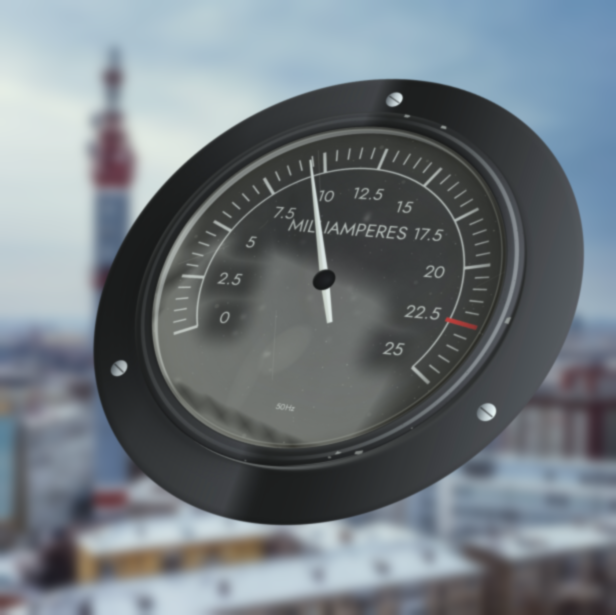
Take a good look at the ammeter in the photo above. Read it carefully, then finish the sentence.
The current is 9.5 mA
